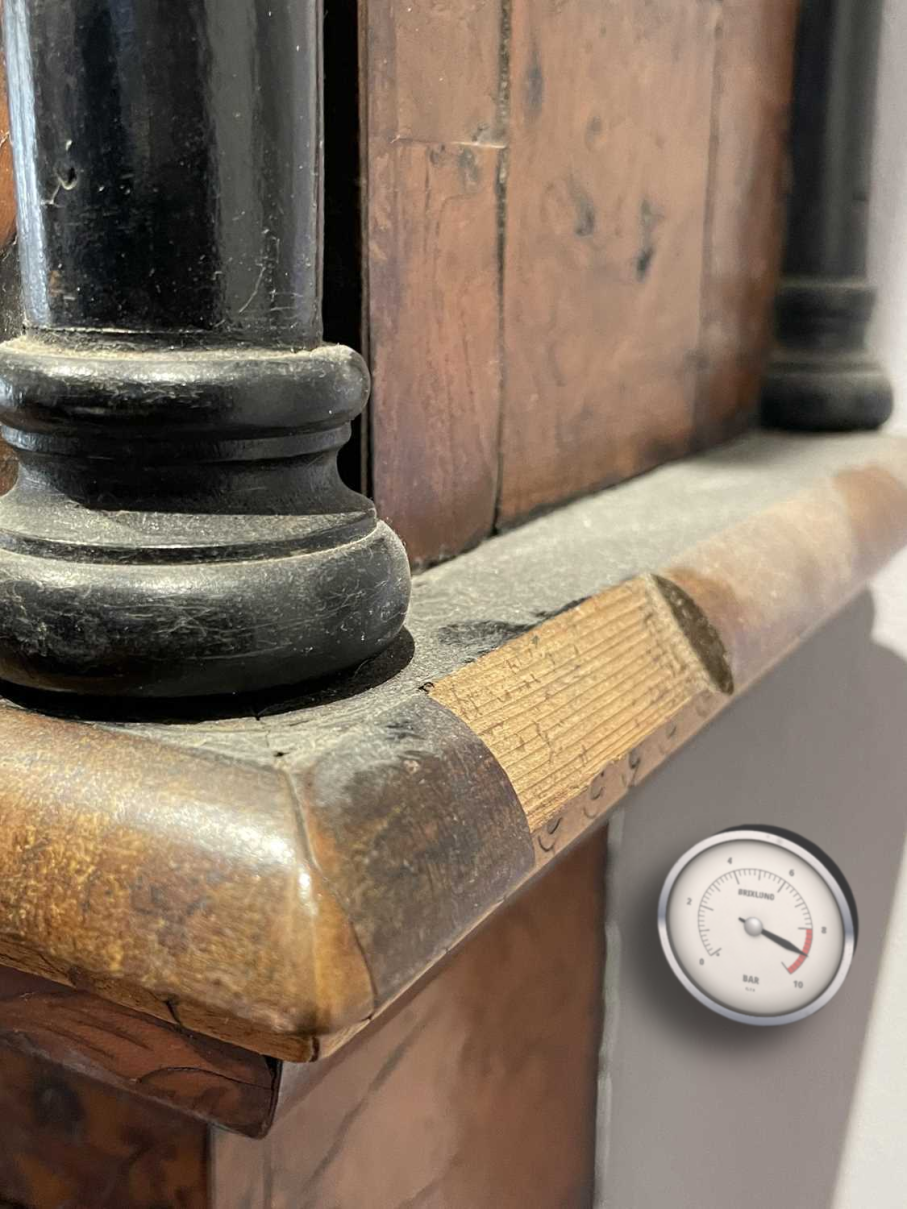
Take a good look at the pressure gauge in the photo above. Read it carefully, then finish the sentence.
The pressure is 9 bar
